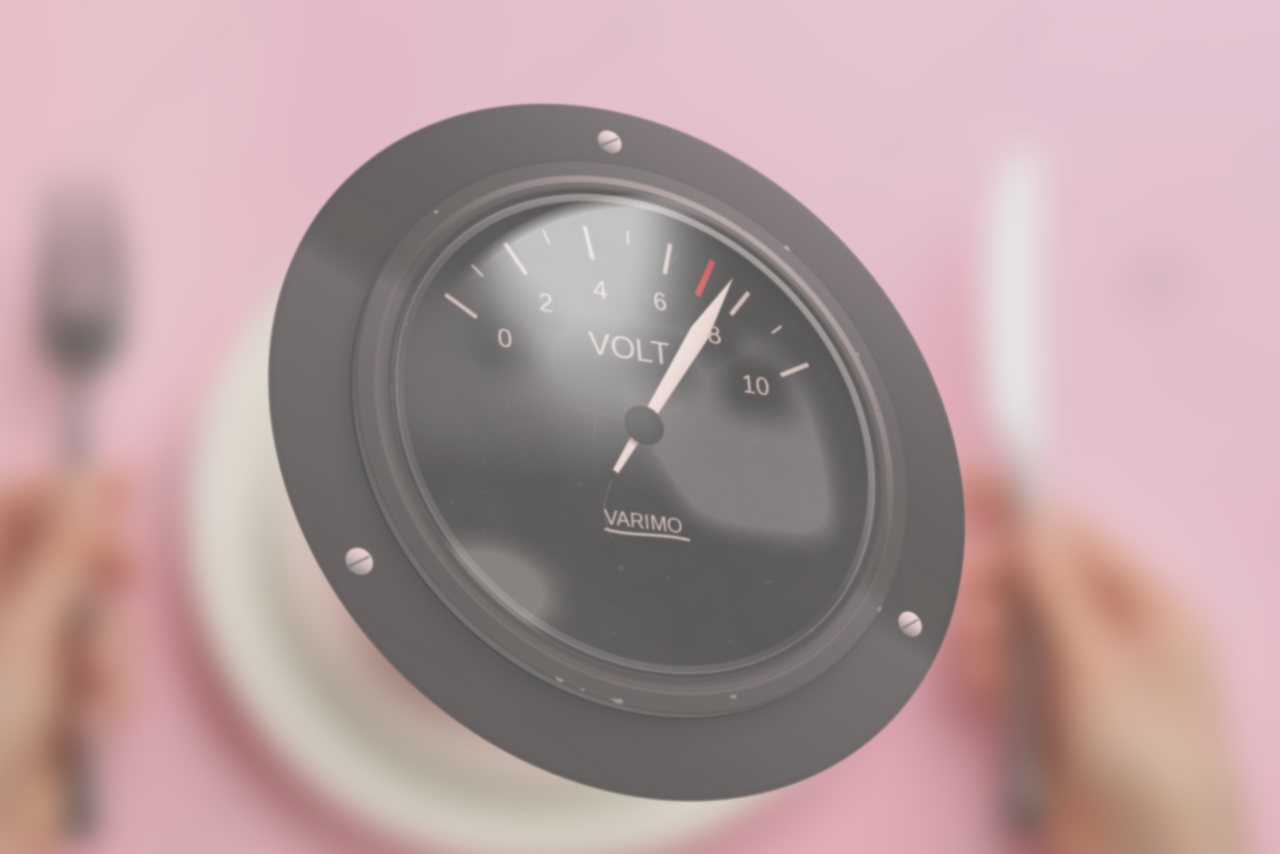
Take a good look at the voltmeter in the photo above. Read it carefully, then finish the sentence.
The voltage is 7.5 V
